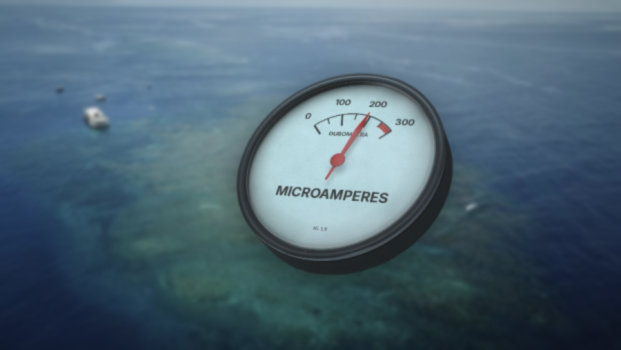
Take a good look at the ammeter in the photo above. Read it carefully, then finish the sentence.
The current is 200 µA
